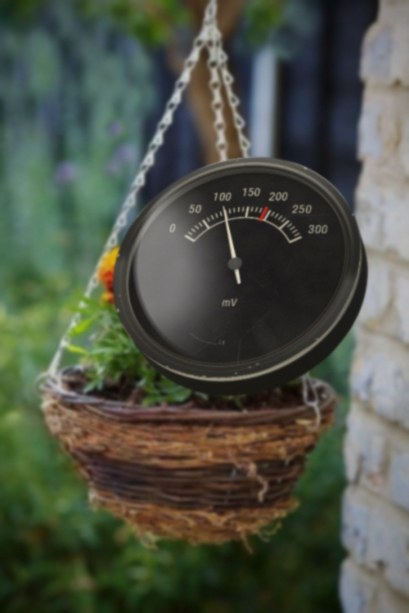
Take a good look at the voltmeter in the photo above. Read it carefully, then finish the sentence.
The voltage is 100 mV
